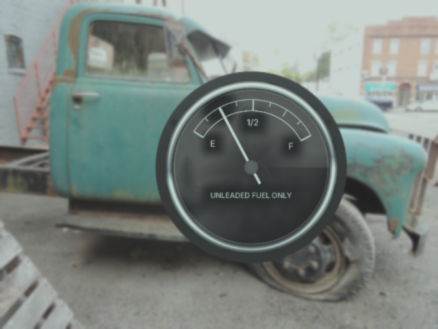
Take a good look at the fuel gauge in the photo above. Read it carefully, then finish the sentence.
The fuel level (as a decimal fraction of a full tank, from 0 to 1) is 0.25
